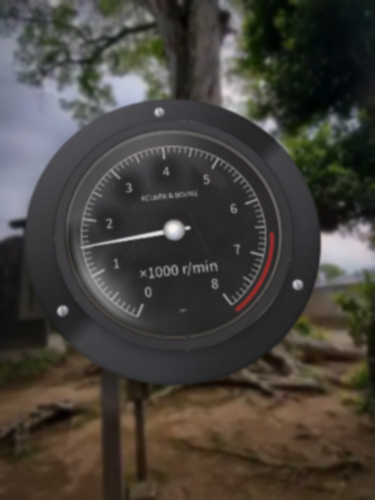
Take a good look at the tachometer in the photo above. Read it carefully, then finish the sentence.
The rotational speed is 1500 rpm
